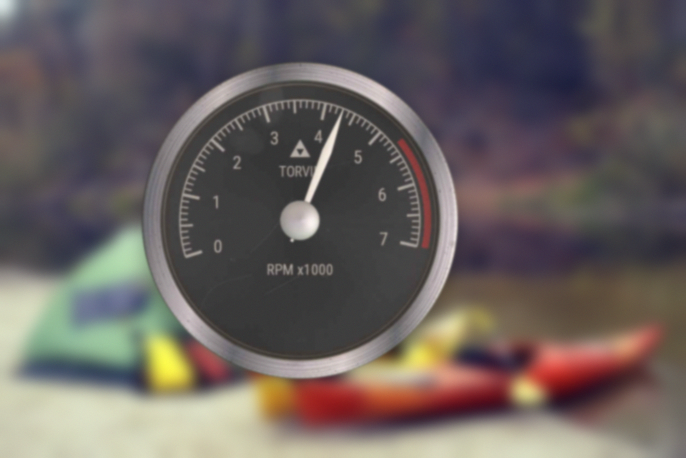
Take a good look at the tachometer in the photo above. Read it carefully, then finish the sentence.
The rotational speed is 4300 rpm
